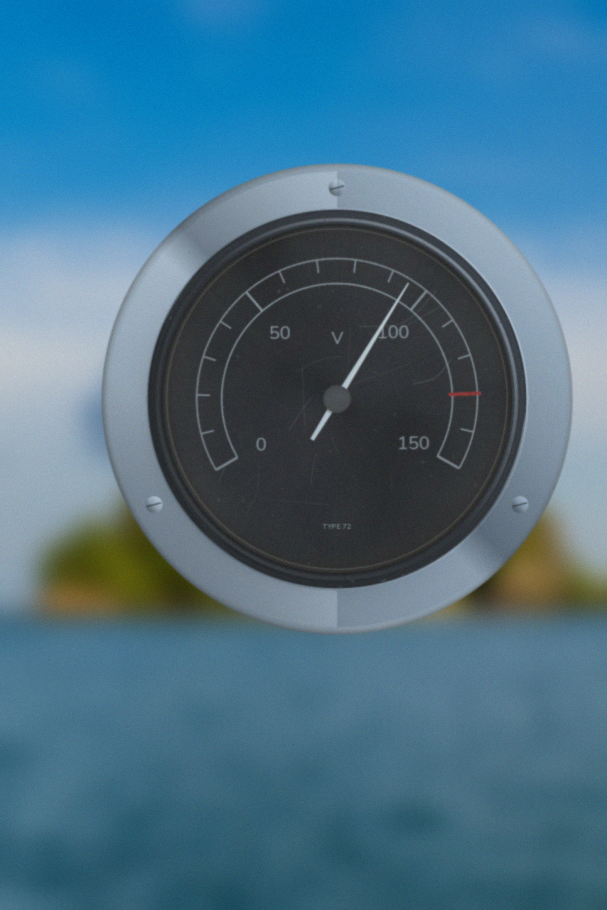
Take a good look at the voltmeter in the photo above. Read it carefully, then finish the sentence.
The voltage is 95 V
